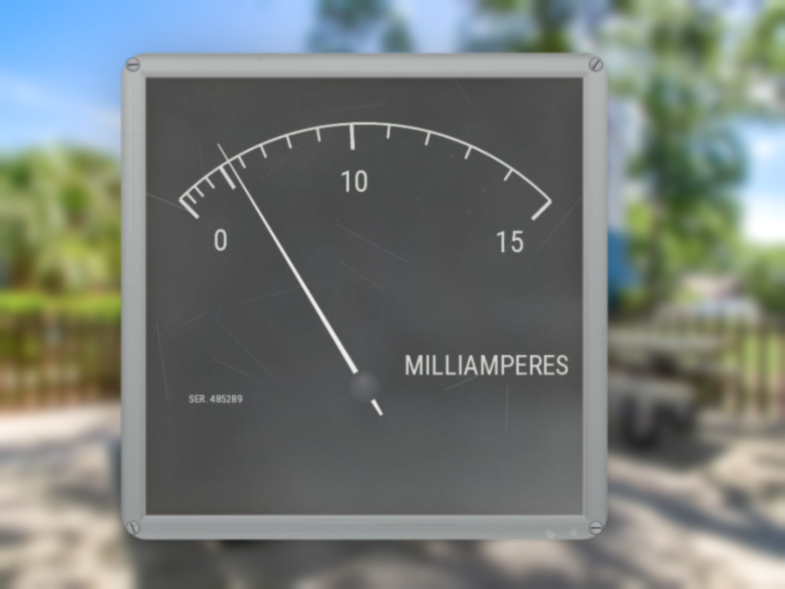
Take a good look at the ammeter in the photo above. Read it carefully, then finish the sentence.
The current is 5.5 mA
